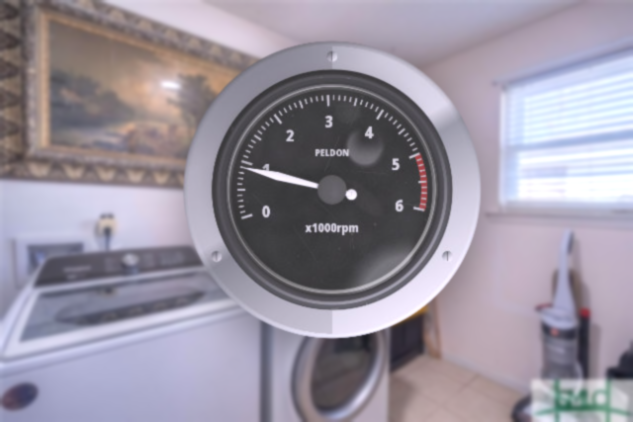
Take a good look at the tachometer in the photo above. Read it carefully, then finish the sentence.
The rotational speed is 900 rpm
